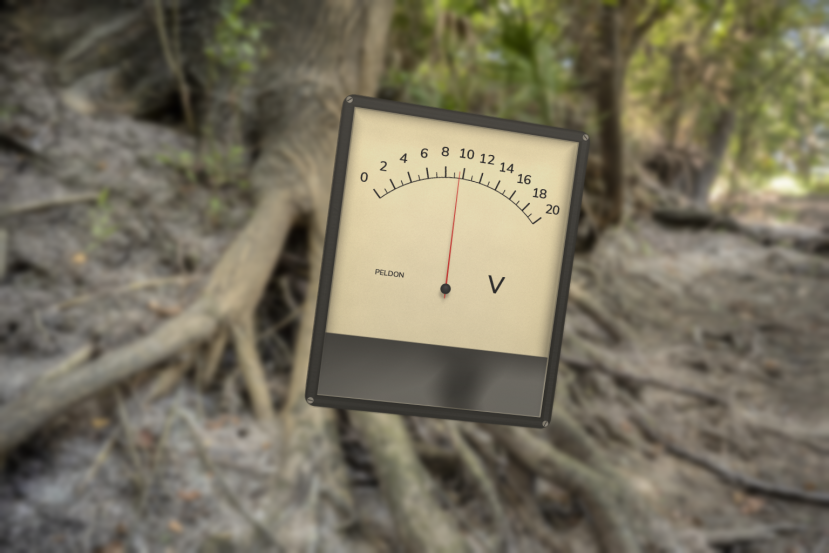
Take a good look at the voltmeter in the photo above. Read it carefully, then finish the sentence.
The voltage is 9.5 V
